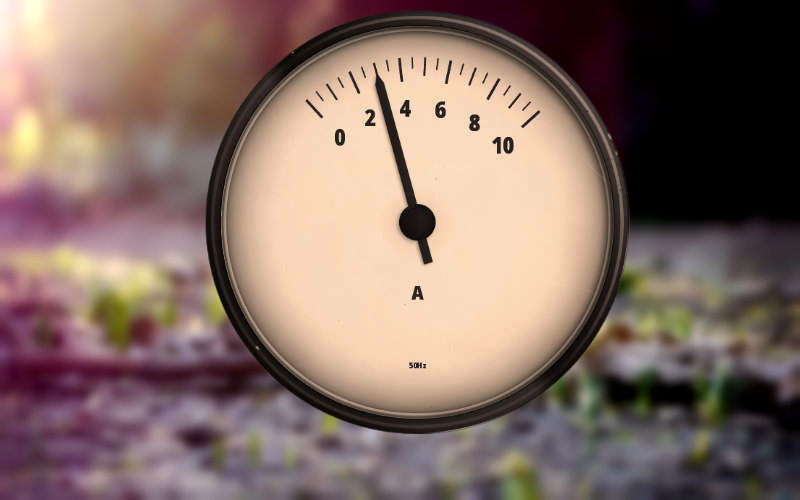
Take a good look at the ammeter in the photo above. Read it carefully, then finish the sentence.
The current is 3 A
